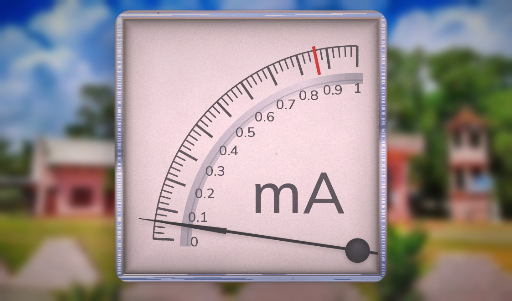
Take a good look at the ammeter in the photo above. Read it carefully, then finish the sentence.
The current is 0.06 mA
